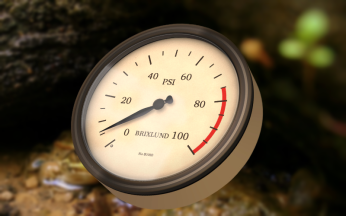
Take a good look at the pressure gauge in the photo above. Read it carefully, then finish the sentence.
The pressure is 5 psi
